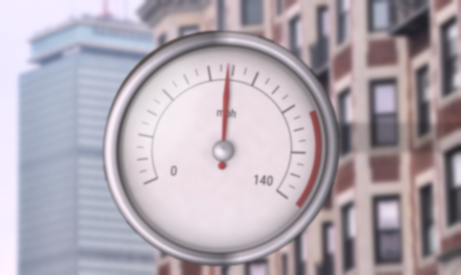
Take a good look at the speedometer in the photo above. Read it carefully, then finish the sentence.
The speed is 67.5 mph
